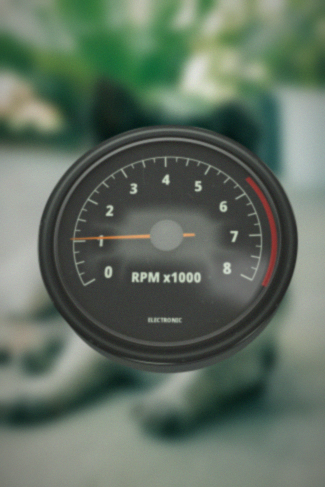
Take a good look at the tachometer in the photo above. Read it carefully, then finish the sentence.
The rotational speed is 1000 rpm
